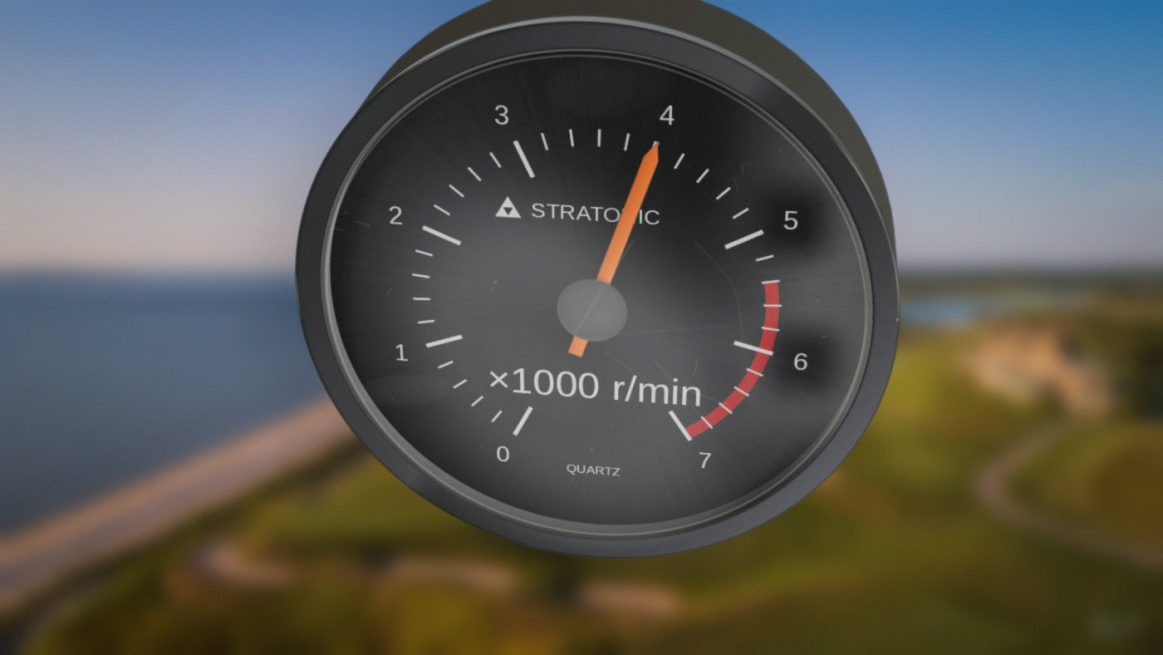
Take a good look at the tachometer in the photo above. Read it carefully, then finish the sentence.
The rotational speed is 4000 rpm
